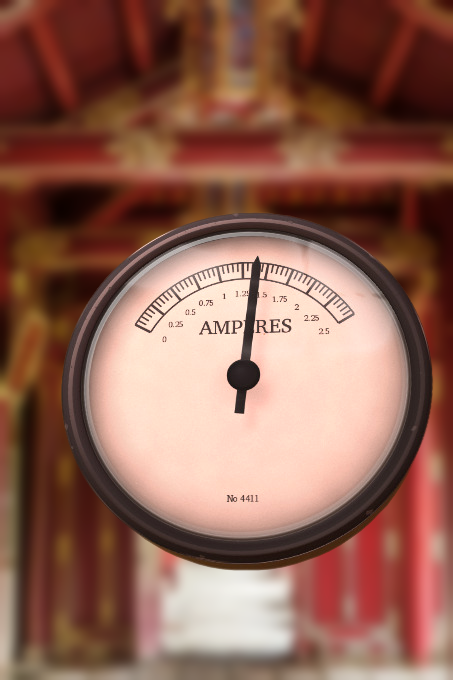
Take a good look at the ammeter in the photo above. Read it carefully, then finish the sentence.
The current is 1.4 A
